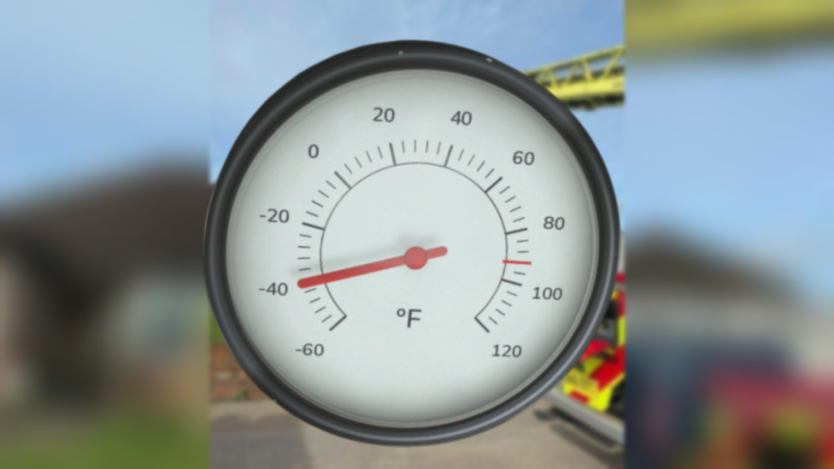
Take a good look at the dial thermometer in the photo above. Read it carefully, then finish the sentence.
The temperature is -40 °F
